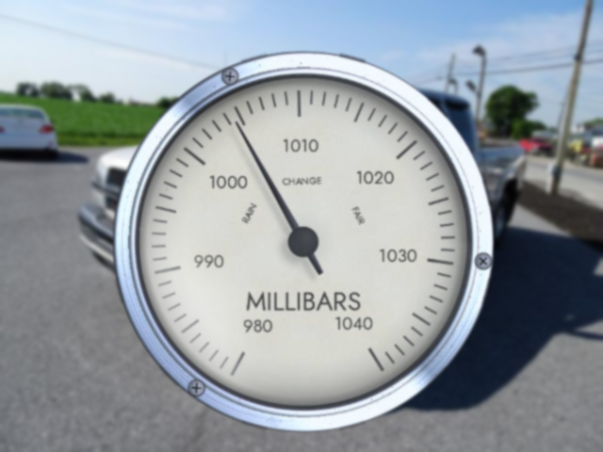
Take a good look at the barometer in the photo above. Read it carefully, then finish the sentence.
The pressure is 1004.5 mbar
